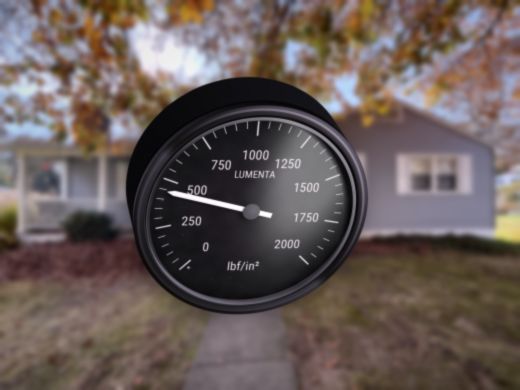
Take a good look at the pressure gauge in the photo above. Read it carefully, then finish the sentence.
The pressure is 450 psi
